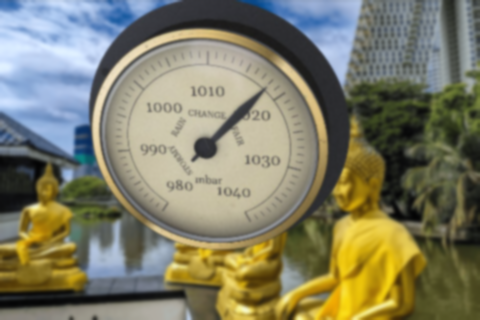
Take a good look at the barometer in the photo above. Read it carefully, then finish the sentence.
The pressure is 1018 mbar
